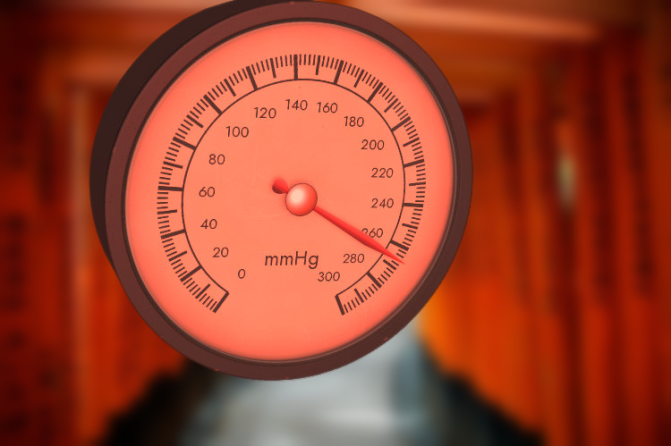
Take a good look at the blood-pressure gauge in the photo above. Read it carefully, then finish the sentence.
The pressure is 266 mmHg
